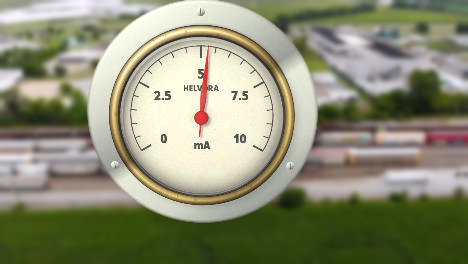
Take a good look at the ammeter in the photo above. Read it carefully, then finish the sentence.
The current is 5.25 mA
